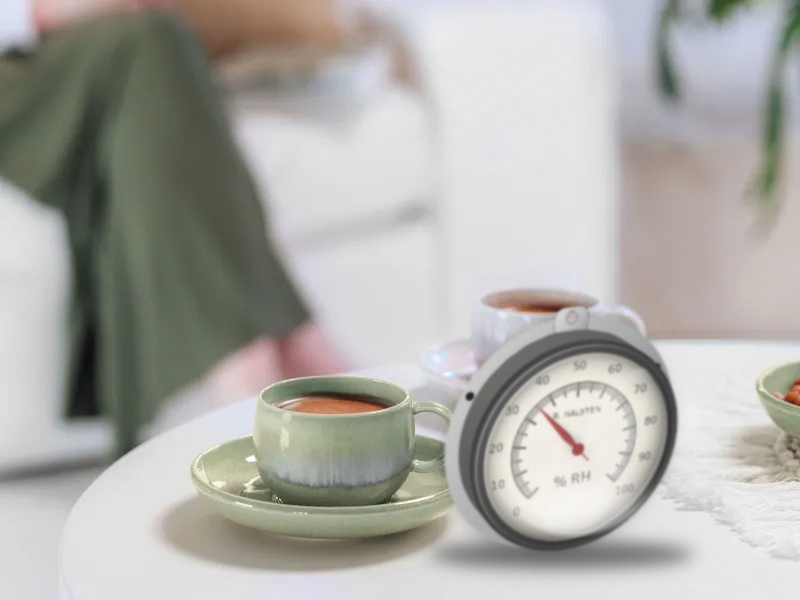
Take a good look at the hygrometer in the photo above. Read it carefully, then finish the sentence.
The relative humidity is 35 %
